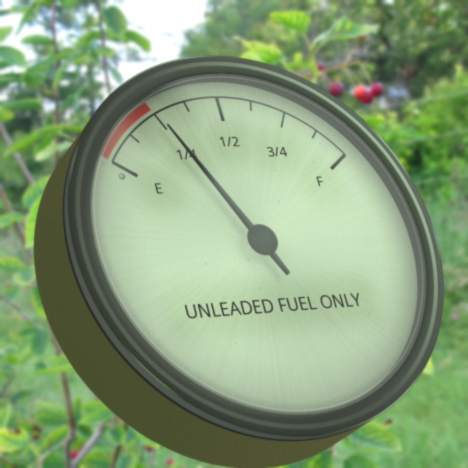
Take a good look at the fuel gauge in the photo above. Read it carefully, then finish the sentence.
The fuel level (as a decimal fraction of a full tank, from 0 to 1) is 0.25
